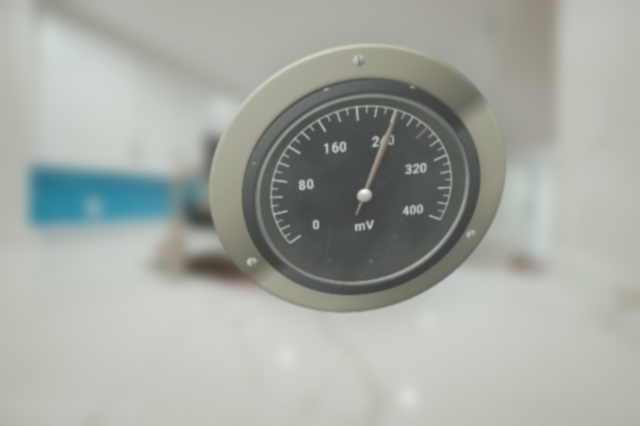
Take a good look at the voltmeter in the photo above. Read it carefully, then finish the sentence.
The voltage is 240 mV
